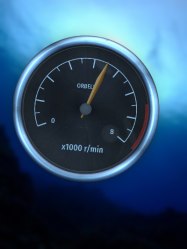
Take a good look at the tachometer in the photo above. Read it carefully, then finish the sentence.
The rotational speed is 4500 rpm
